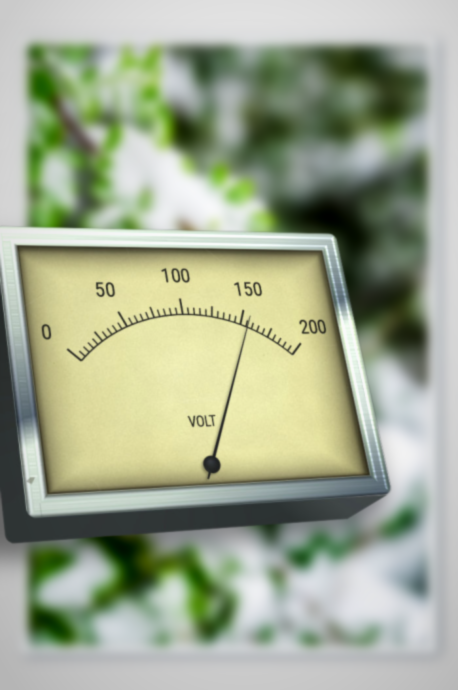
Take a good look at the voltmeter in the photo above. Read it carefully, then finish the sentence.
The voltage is 155 V
